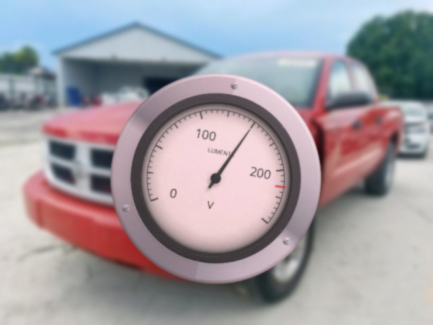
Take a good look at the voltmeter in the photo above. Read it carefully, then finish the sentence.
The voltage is 150 V
